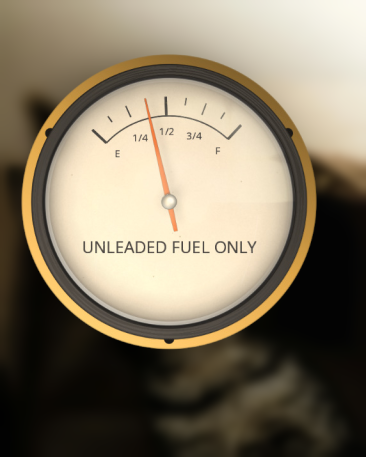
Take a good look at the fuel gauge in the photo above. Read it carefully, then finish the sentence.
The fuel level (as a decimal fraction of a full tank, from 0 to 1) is 0.375
